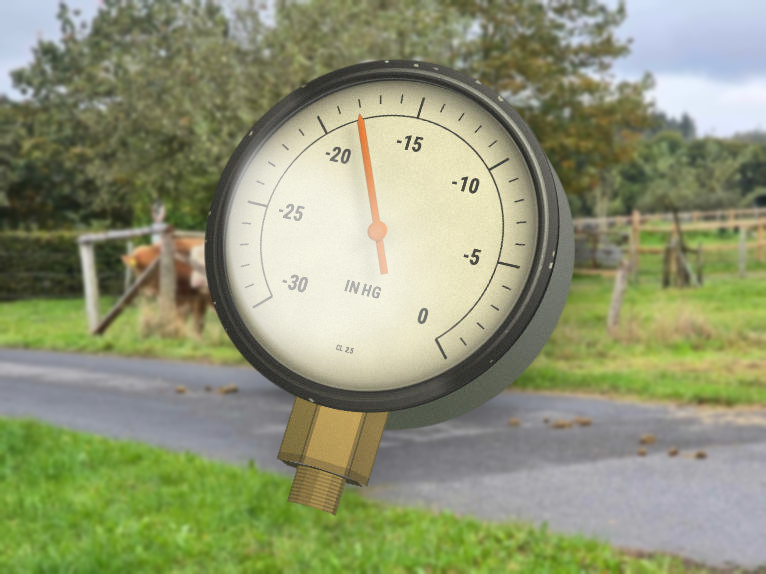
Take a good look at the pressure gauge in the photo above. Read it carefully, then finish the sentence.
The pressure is -18 inHg
